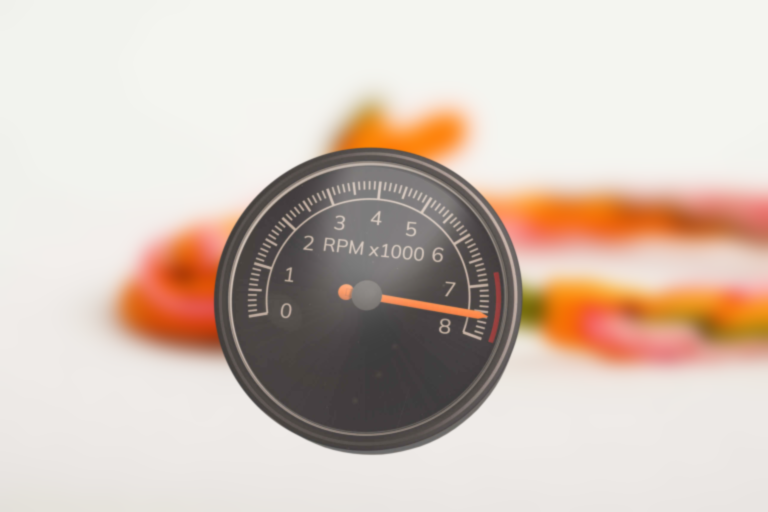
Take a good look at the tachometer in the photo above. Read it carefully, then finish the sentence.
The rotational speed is 7600 rpm
